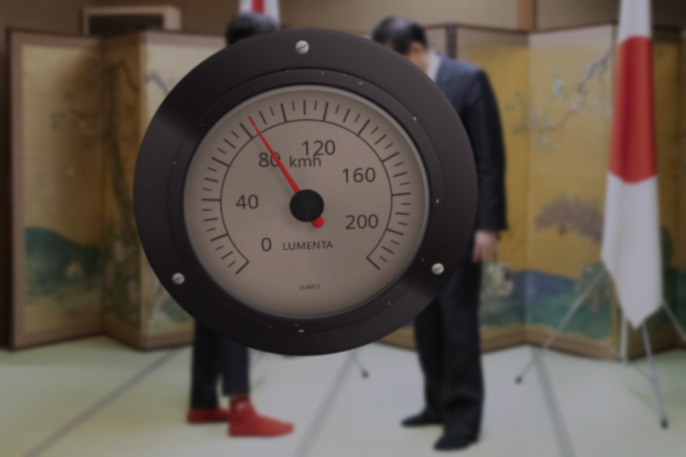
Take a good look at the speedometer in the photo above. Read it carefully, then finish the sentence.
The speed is 85 km/h
